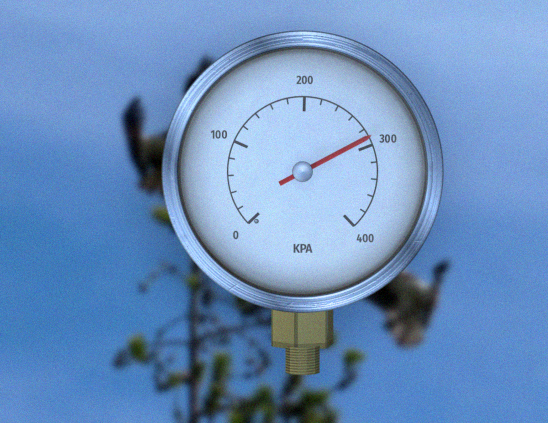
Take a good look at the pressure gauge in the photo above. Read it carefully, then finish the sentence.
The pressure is 290 kPa
